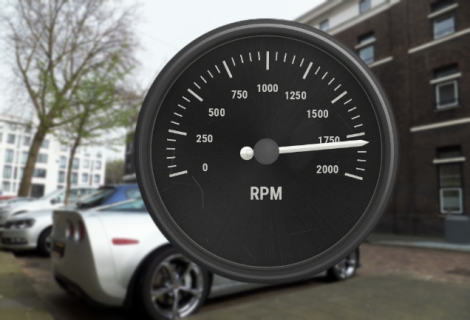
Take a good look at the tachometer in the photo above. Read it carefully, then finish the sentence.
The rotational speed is 1800 rpm
